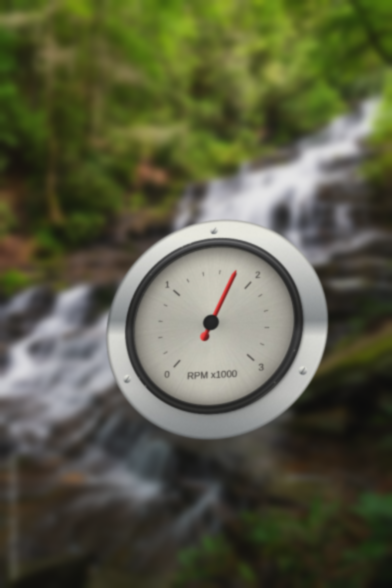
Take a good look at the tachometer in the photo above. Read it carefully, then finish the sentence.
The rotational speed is 1800 rpm
